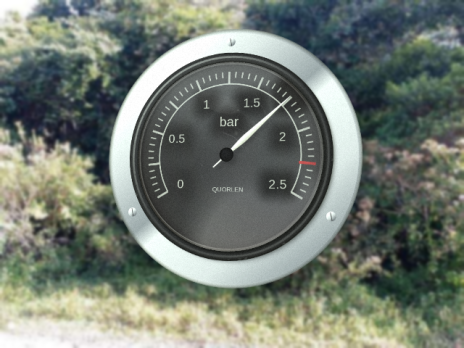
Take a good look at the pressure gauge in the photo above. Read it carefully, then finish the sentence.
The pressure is 1.75 bar
